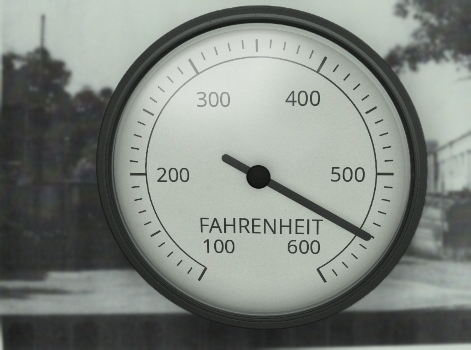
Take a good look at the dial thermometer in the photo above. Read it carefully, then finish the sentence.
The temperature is 550 °F
